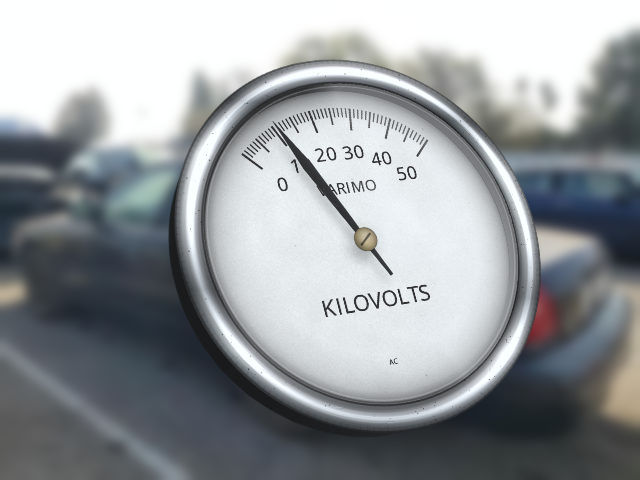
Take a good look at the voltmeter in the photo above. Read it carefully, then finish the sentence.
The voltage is 10 kV
